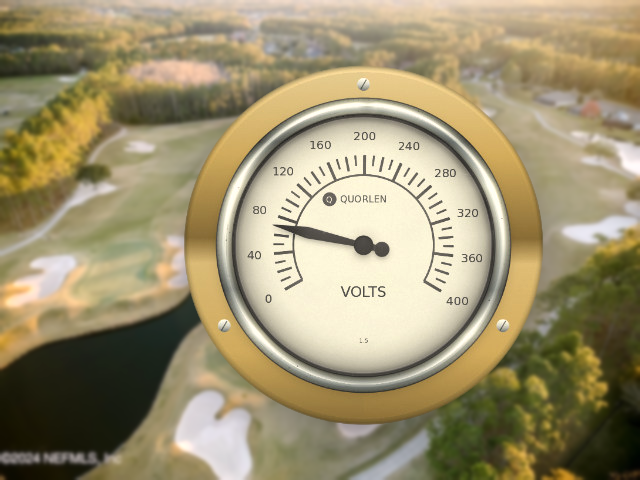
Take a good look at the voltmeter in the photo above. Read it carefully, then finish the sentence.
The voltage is 70 V
